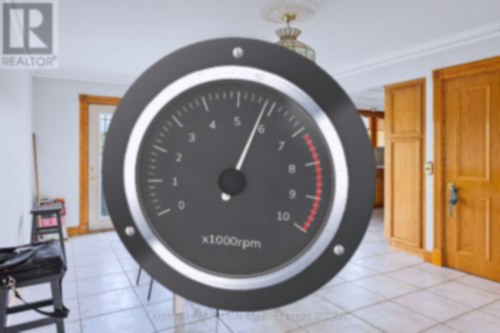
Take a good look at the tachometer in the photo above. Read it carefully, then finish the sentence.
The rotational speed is 5800 rpm
